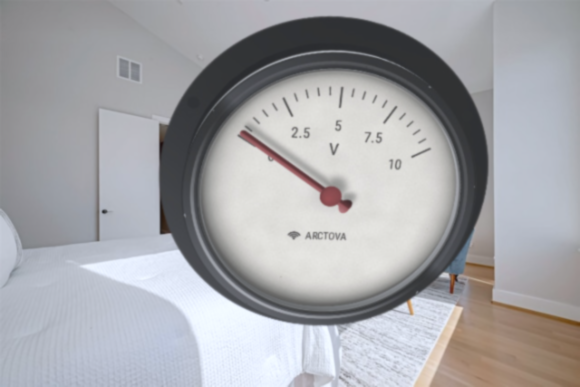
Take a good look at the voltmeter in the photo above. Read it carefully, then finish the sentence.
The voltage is 0.25 V
